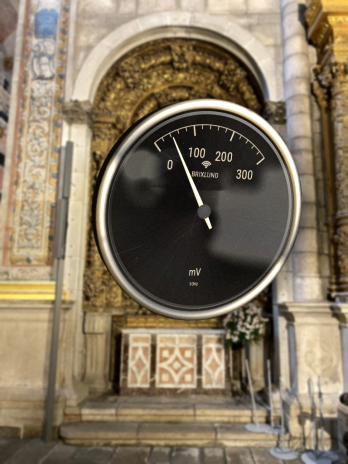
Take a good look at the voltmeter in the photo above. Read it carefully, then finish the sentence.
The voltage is 40 mV
